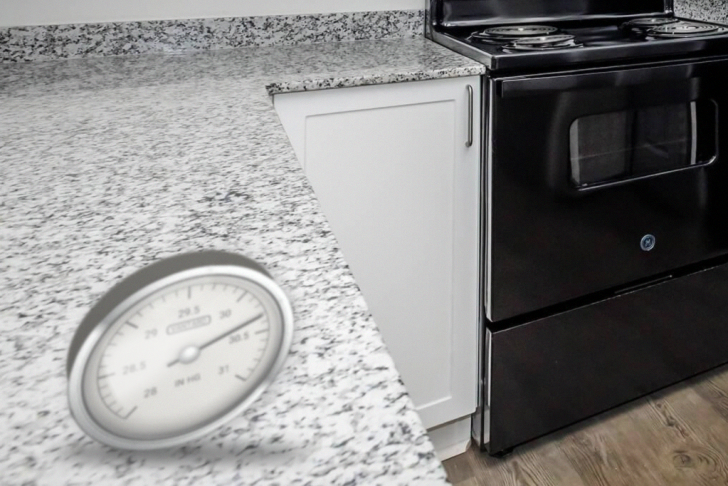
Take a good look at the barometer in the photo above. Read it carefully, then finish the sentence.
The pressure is 30.3 inHg
